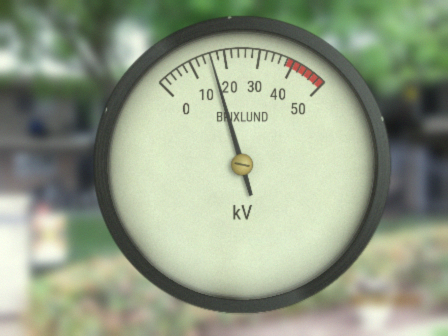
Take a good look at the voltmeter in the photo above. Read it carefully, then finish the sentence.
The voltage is 16 kV
